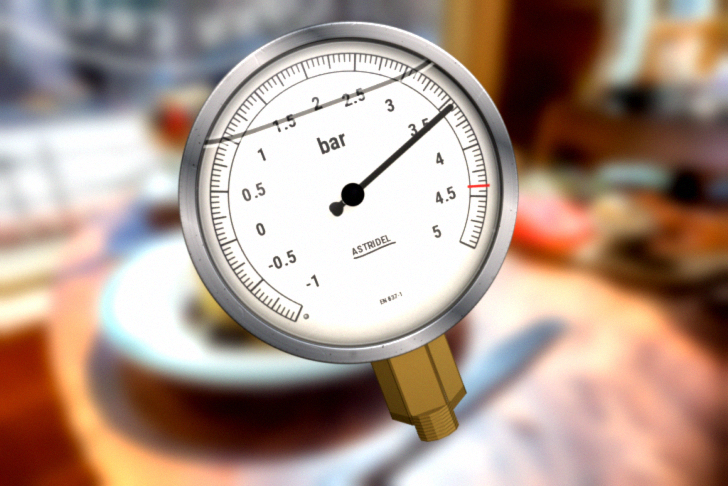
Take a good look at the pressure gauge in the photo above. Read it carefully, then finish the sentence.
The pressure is 3.55 bar
